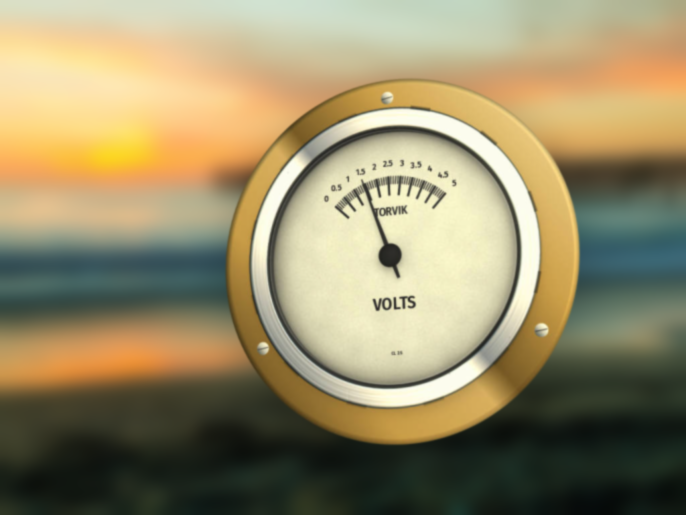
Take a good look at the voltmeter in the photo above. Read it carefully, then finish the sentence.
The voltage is 1.5 V
